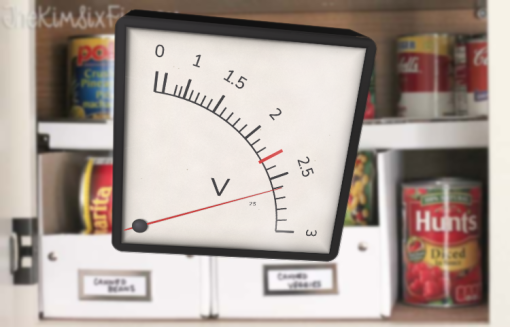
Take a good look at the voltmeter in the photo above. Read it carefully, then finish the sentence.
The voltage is 2.6 V
